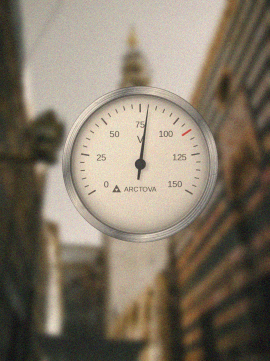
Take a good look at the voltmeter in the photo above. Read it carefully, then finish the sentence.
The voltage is 80 V
